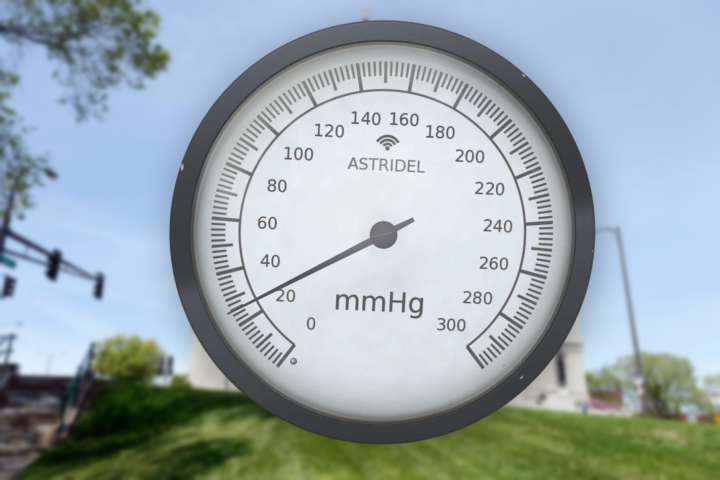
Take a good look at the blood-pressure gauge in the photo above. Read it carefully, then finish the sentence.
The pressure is 26 mmHg
